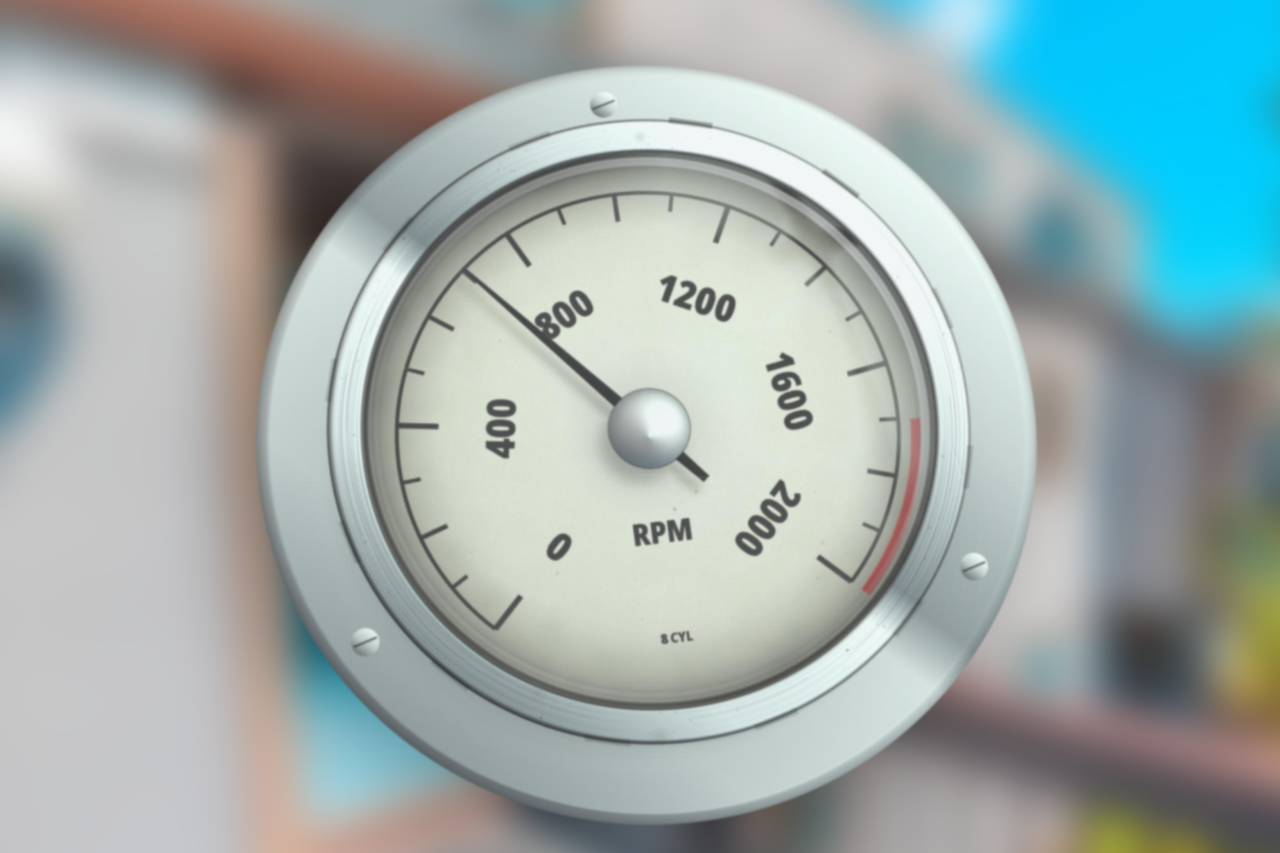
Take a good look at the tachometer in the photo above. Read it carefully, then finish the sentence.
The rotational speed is 700 rpm
